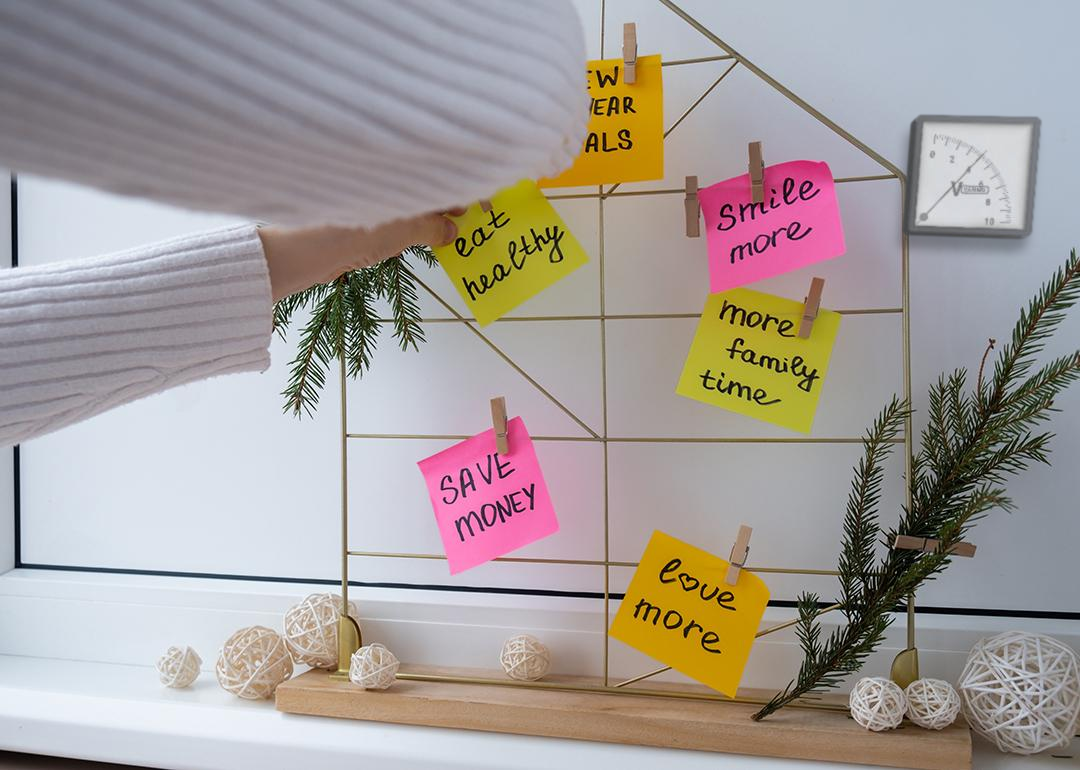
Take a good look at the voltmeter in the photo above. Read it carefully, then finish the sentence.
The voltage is 4 V
